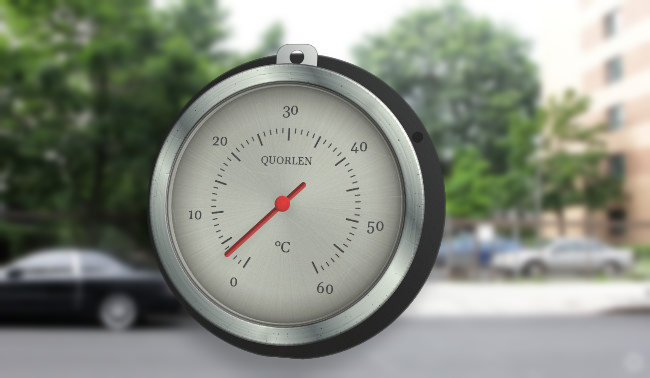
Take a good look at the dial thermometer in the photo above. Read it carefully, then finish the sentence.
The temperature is 3 °C
